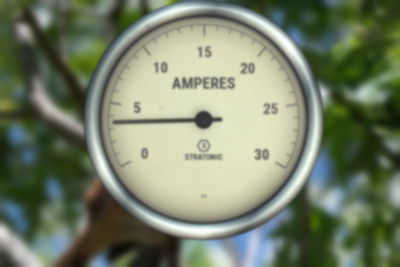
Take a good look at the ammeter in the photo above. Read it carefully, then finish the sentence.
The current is 3.5 A
